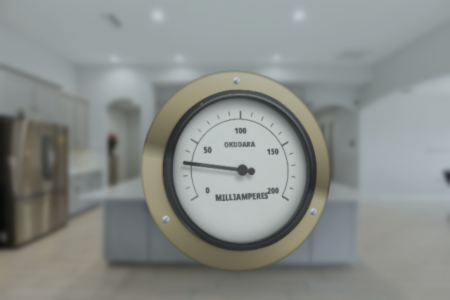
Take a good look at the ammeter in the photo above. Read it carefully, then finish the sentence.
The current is 30 mA
